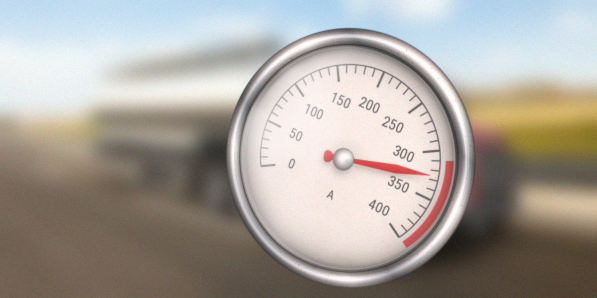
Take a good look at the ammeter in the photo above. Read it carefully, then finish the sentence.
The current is 325 A
